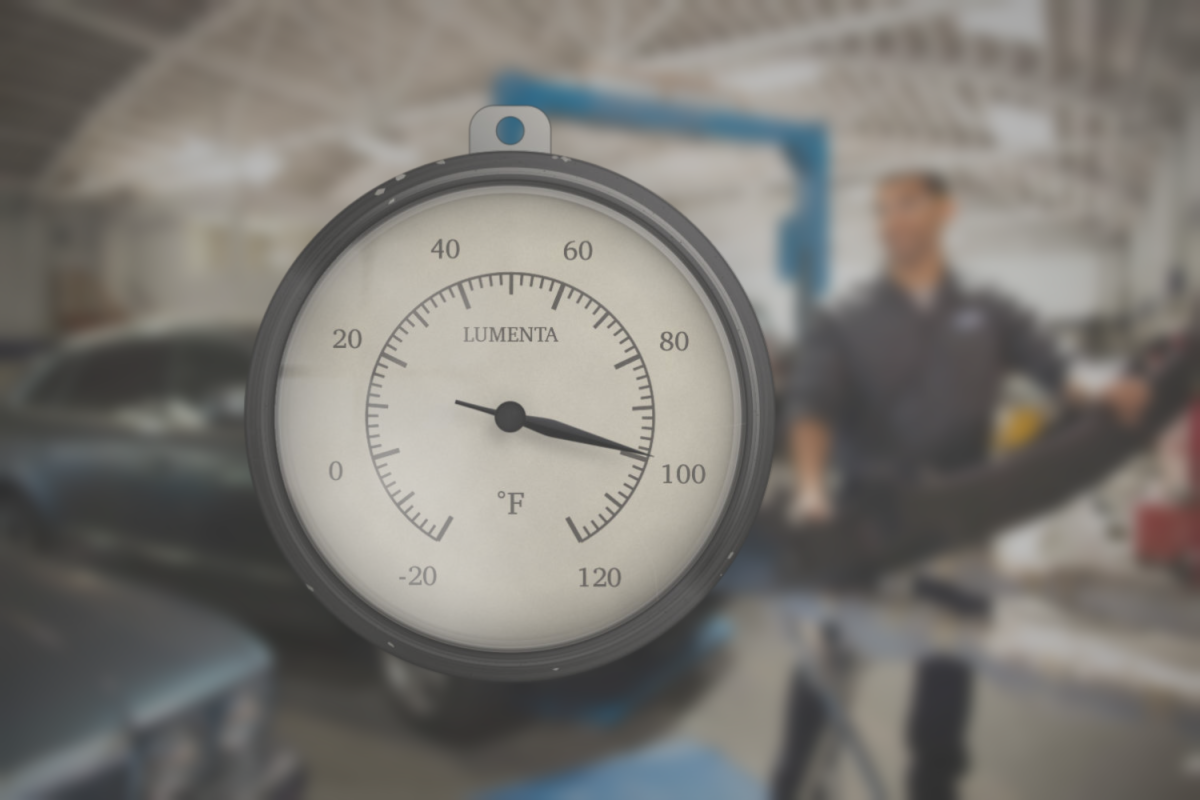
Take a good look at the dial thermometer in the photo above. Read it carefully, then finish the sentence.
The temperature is 99 °F
